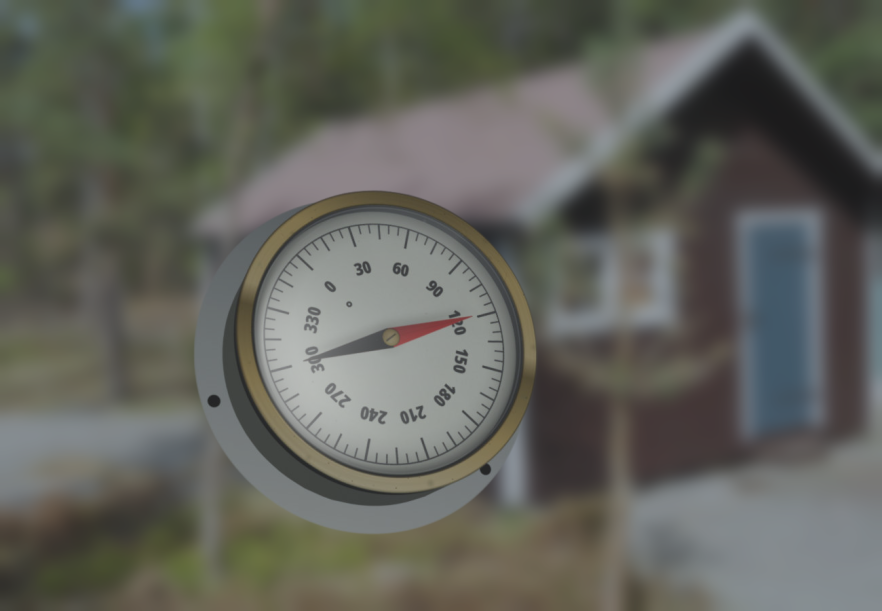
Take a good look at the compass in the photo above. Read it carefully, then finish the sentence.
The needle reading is 120 °
